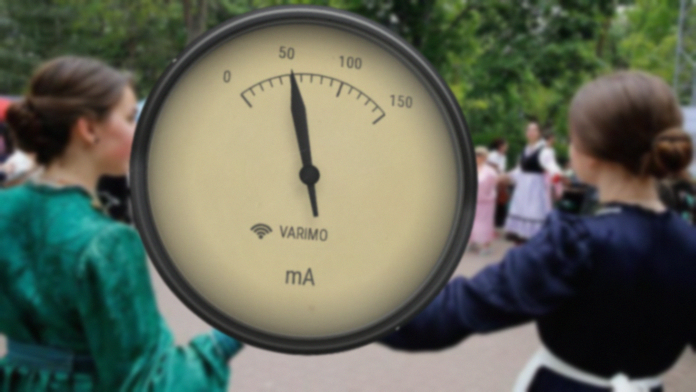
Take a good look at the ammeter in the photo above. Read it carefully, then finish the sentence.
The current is 50 mA
